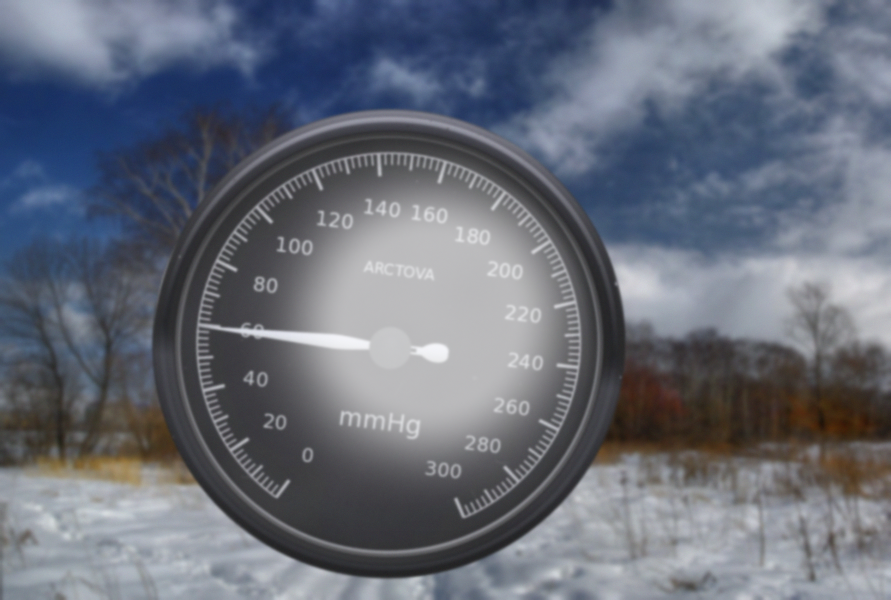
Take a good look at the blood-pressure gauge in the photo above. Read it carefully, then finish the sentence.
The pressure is 60 mmHg
